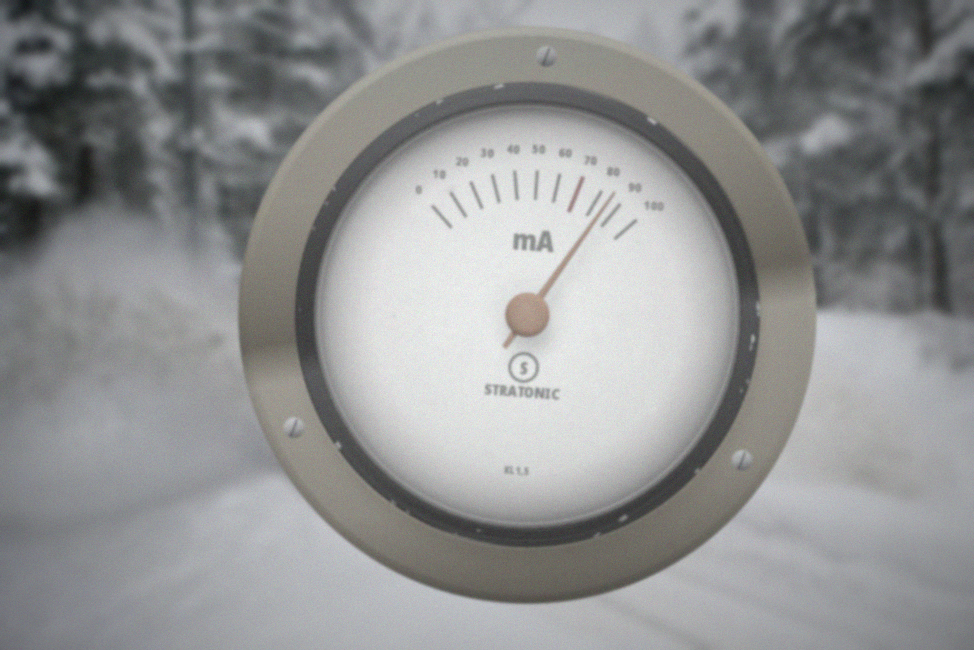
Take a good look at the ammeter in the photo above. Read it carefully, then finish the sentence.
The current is 85 mA
